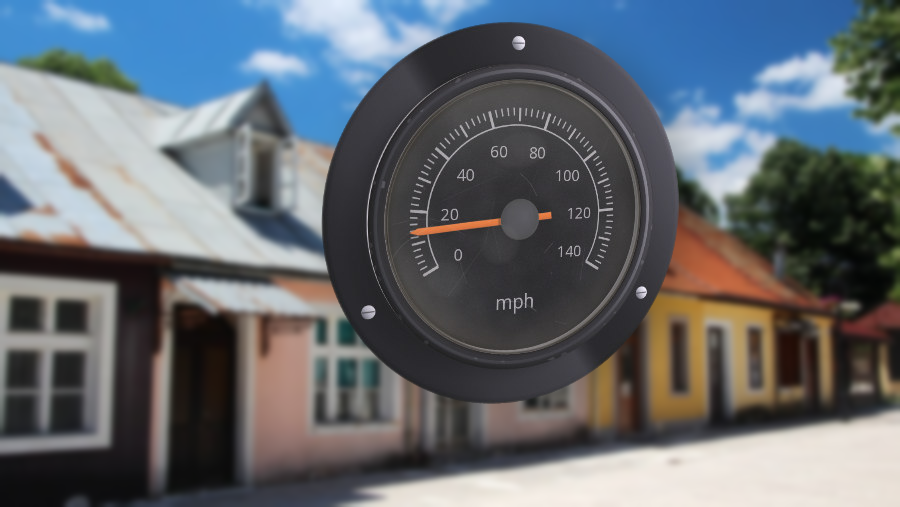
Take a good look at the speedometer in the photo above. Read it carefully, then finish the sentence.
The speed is 14 mph
